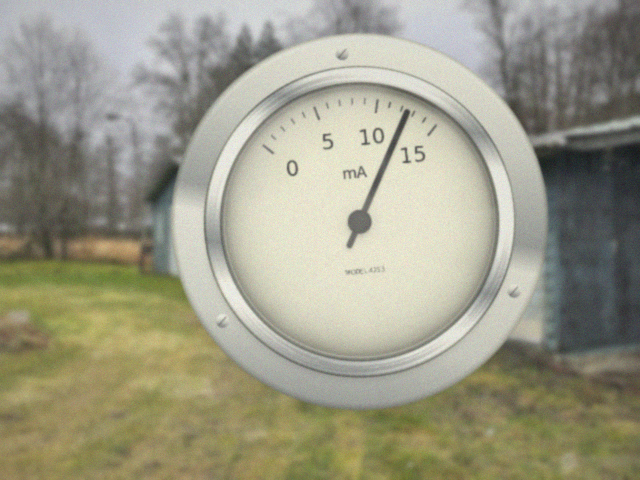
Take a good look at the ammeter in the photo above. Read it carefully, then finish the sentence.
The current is 12.5 mA
